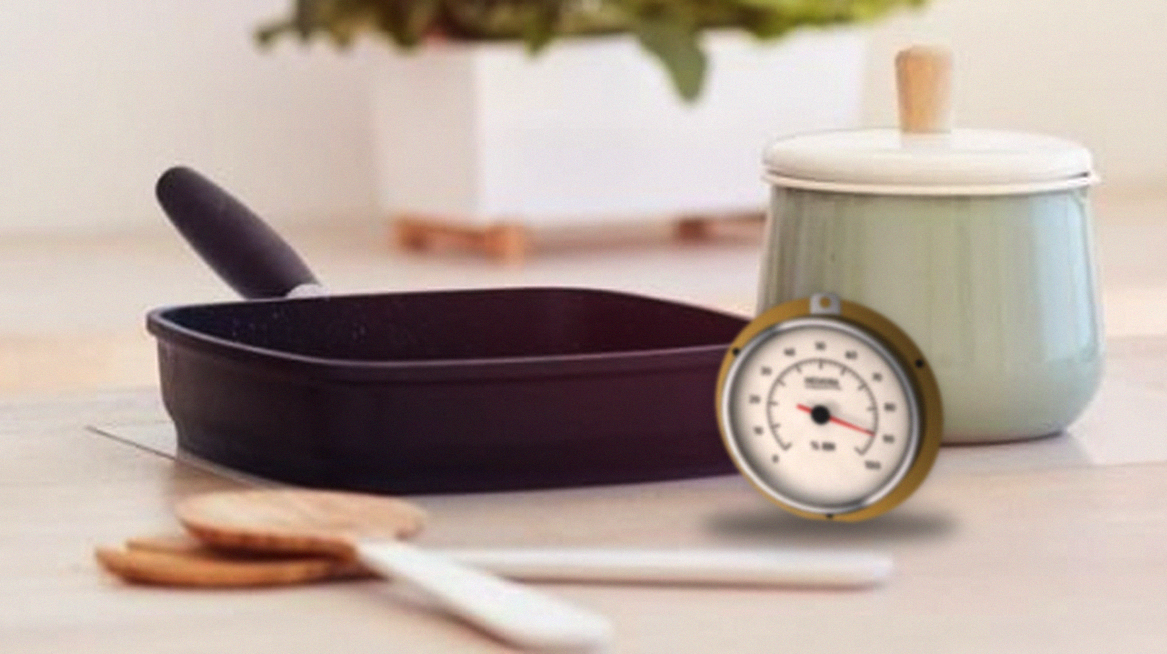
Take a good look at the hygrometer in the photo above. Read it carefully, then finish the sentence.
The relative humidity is 90 %
